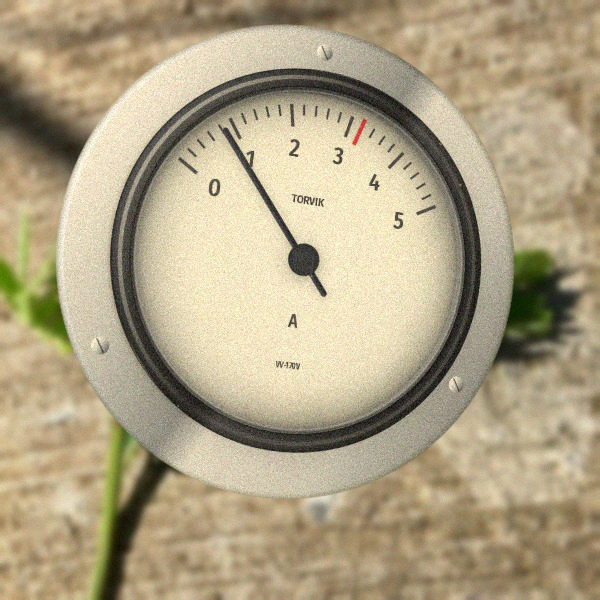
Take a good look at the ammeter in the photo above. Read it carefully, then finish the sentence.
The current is 0.8 A
